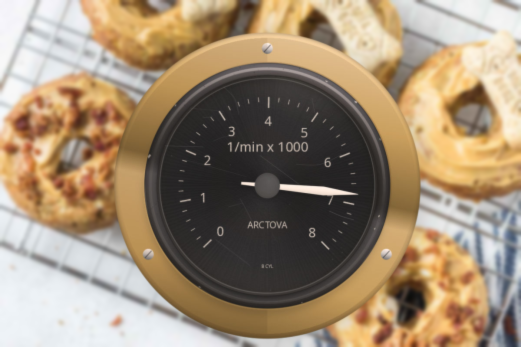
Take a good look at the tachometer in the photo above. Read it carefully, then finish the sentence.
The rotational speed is 6800 rpm
